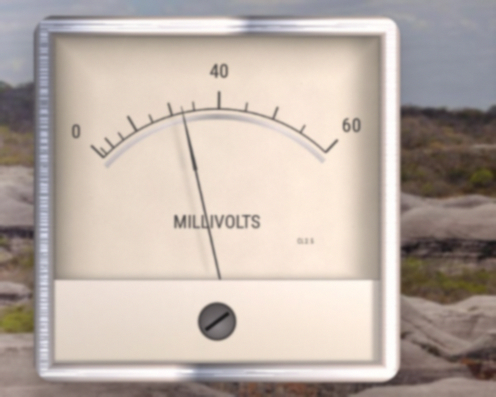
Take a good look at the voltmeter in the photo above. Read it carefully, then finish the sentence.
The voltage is 32.5 mV
